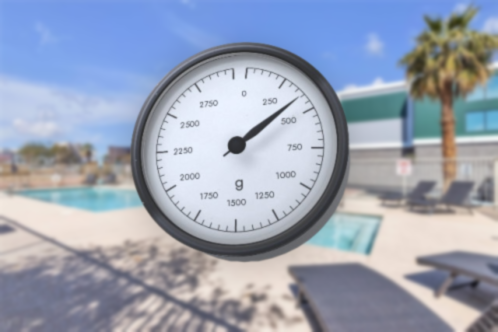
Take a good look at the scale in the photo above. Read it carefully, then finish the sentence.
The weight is 400 g
